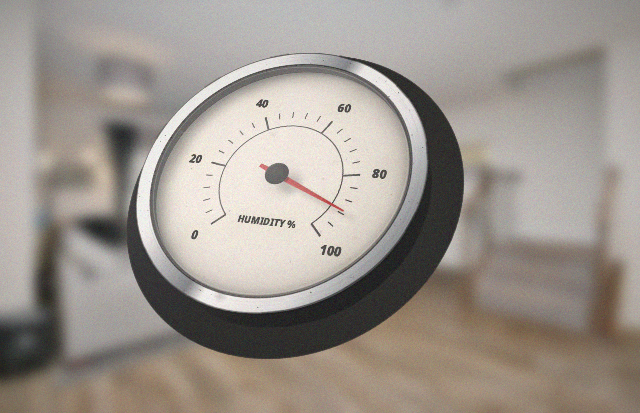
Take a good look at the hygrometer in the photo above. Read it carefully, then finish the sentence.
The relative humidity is 92 %
